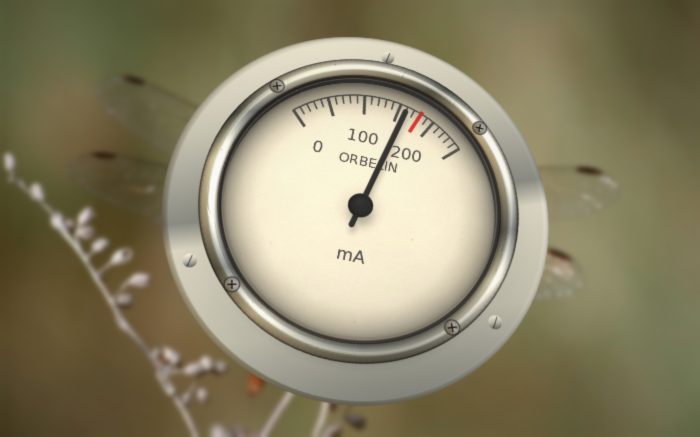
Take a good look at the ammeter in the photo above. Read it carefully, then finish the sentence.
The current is 160 mA
